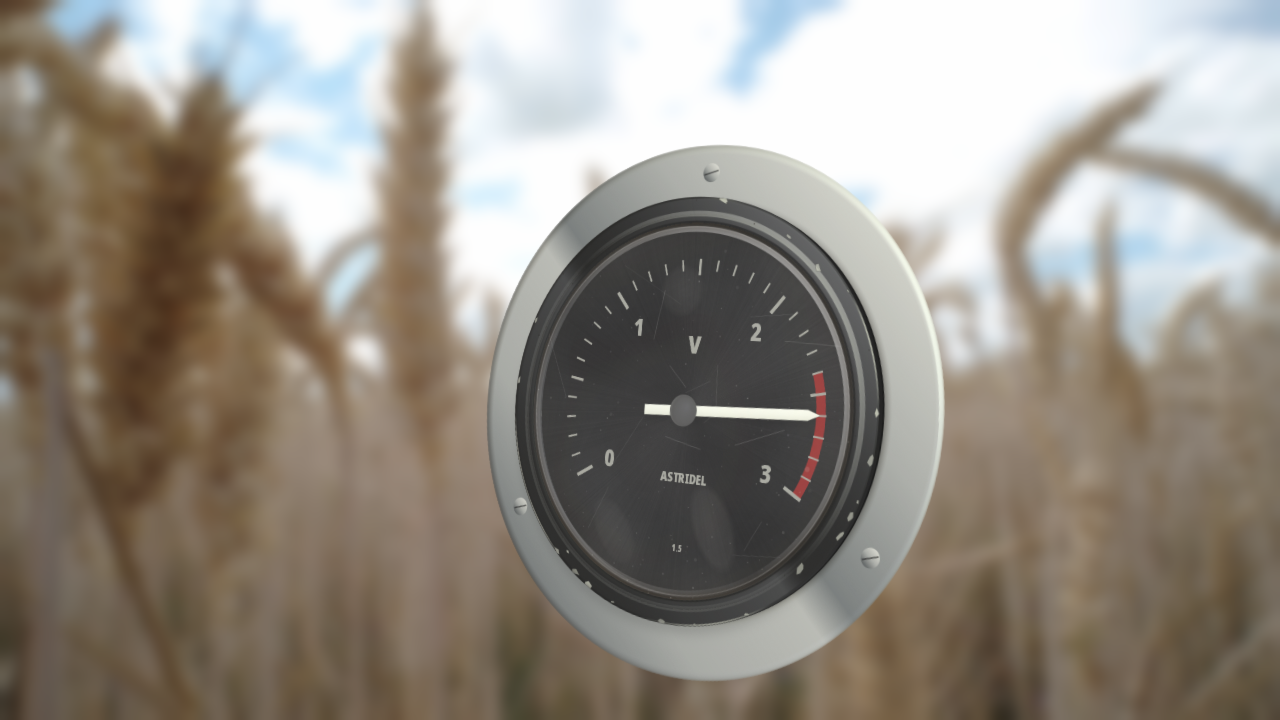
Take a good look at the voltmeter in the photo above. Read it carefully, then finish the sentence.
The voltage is 2.6 V
